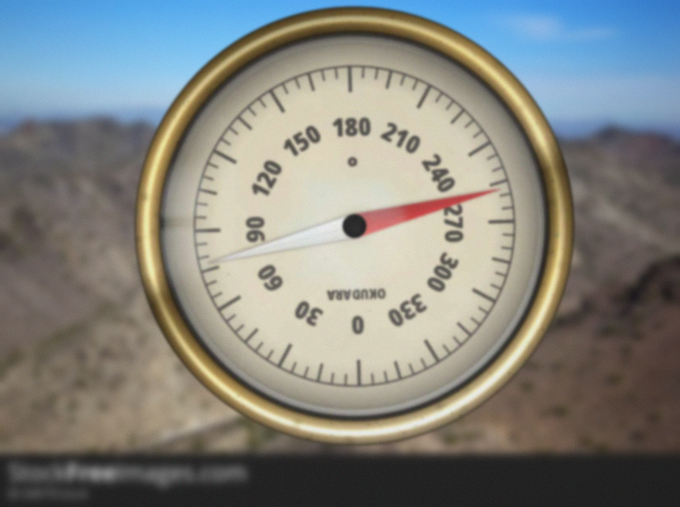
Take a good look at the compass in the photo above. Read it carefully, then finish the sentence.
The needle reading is 257.5 °
